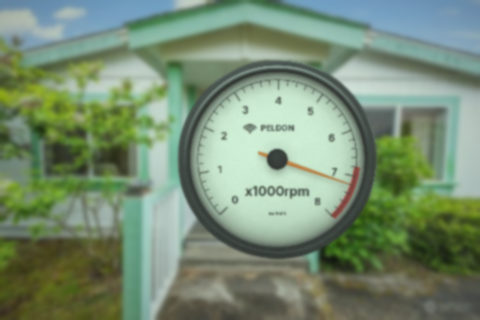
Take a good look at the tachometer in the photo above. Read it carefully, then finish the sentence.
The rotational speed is 7200 rpm
